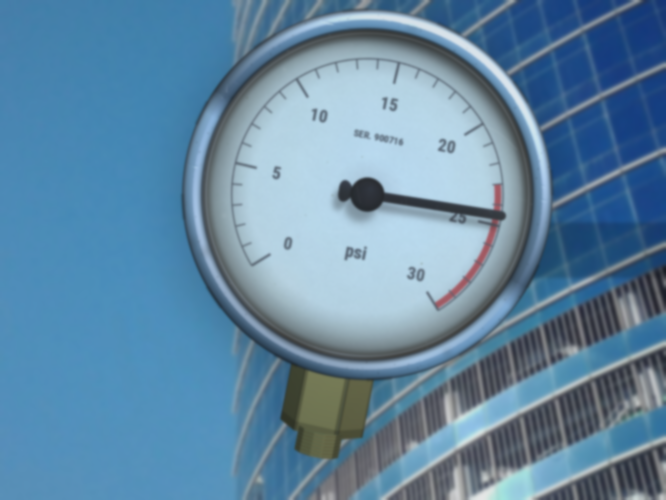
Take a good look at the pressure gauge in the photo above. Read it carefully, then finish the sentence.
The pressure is 24.5 psi
